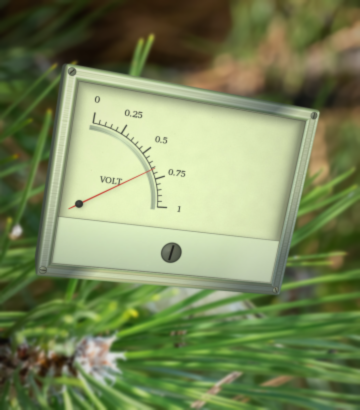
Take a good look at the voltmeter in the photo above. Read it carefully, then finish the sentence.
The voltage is 0.65 V
